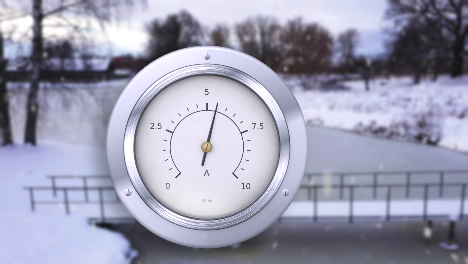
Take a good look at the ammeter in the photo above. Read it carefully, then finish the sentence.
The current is 5.5 A
